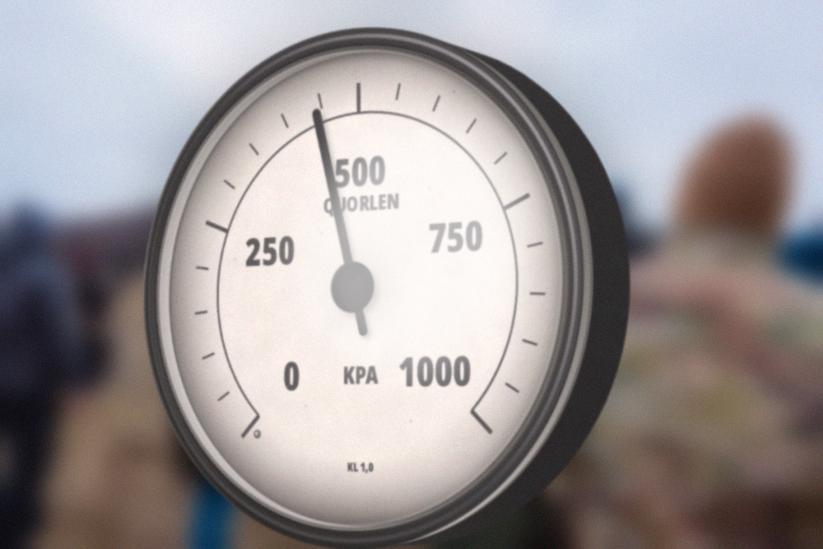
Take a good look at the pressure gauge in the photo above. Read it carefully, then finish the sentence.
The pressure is 450 kPa
